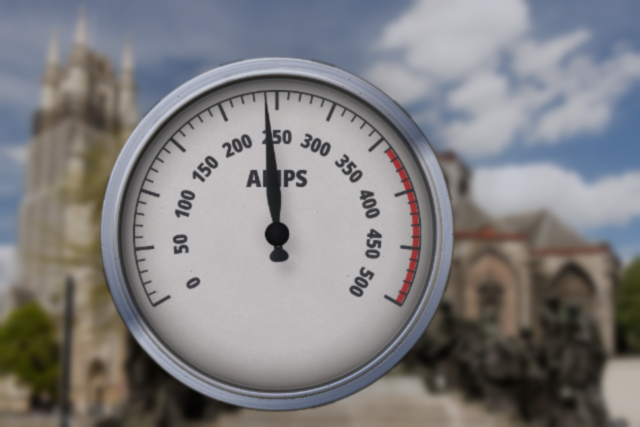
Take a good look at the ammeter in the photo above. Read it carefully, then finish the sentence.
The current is 240 A
